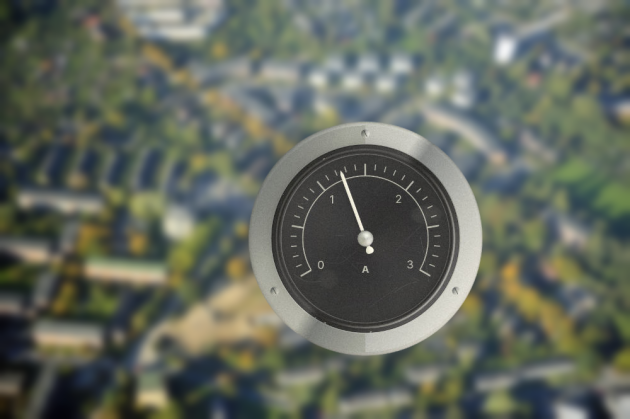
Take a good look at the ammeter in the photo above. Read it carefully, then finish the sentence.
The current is 1.25 A
